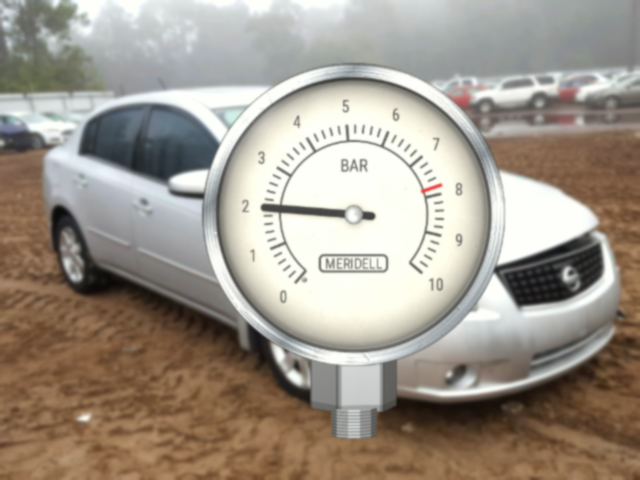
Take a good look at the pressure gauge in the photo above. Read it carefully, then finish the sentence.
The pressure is 2 bar
